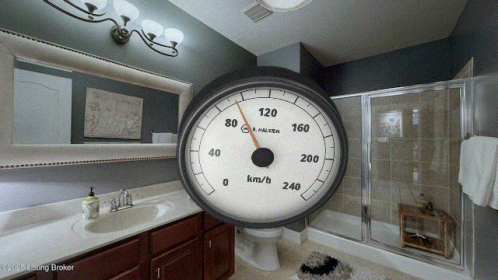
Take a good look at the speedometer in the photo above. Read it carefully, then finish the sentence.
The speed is 95 km/h
